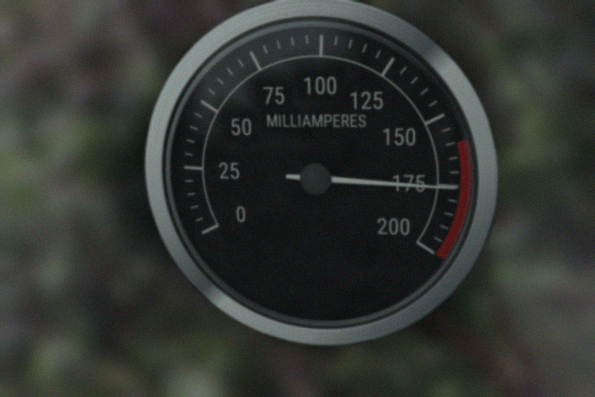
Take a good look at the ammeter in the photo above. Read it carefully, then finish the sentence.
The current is 175 mA
